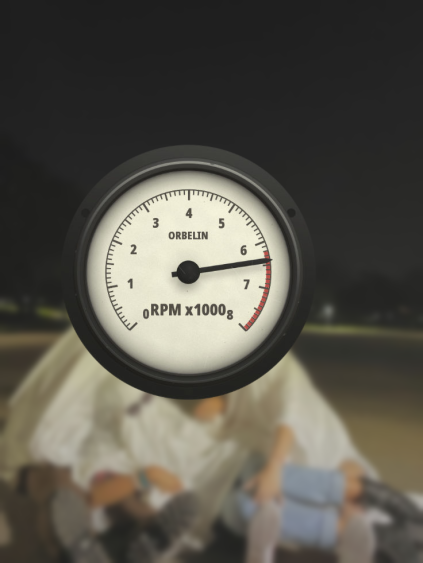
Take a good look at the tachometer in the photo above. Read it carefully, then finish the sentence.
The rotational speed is 6400 rpm
